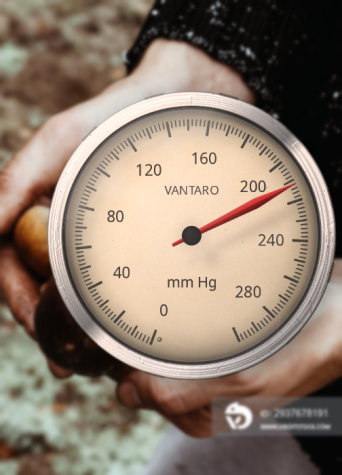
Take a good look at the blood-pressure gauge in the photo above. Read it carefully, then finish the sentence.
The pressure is 212 mmHg
